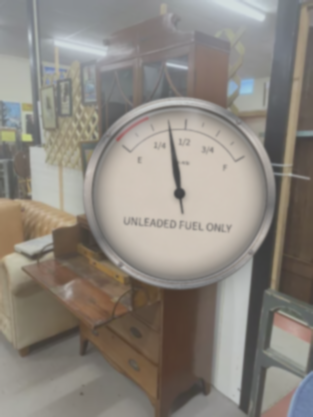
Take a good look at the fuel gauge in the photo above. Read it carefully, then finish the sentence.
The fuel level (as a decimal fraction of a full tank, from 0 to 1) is 0.375
